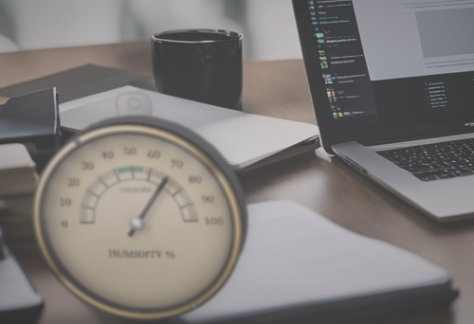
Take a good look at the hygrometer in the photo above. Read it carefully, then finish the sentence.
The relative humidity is 70 %
